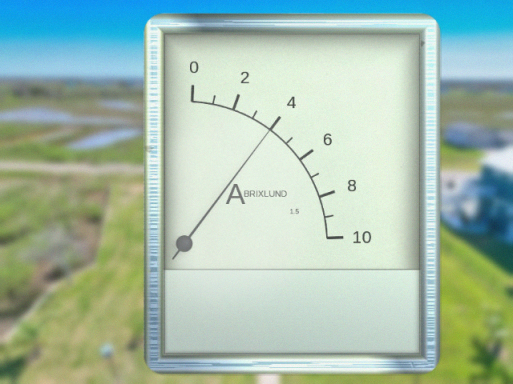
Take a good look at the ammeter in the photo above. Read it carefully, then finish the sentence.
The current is 4 A
